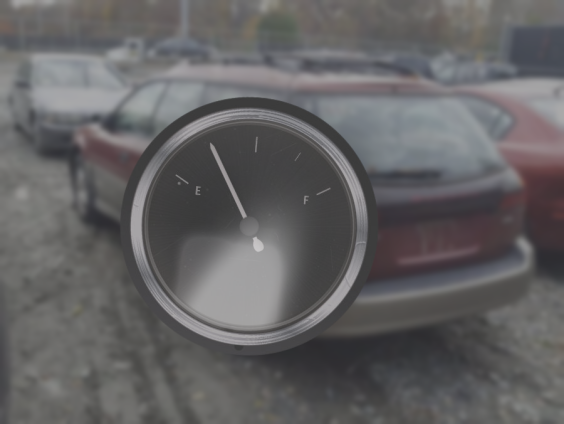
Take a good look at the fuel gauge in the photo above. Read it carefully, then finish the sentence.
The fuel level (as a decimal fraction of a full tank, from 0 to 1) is 0.25
